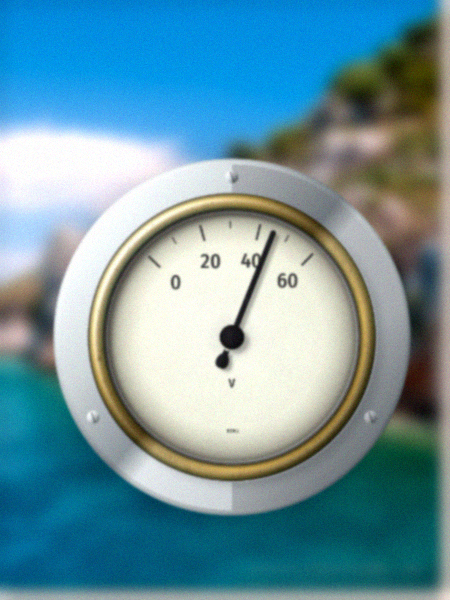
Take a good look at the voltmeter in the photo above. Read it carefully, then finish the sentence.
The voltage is 45 V
